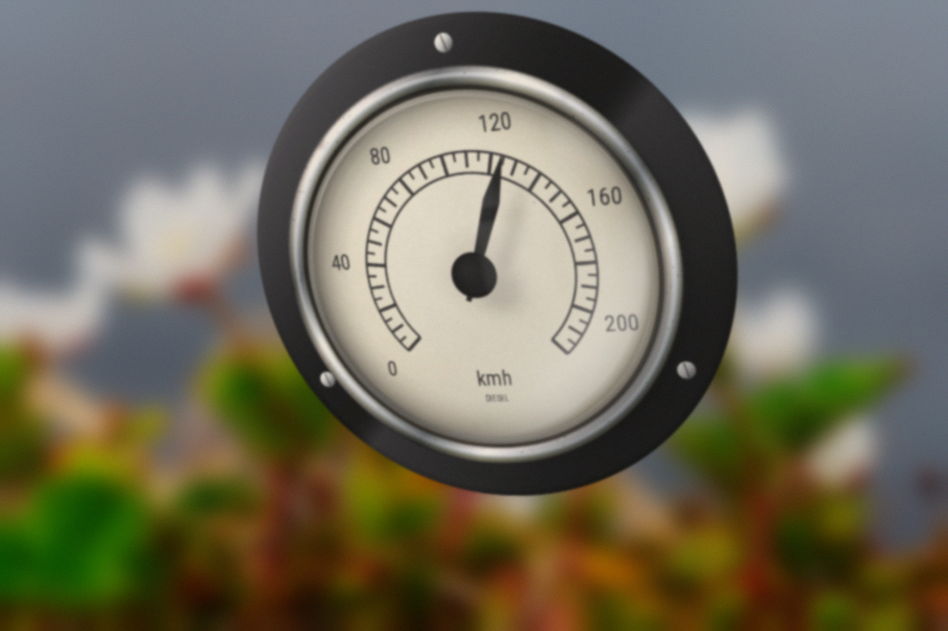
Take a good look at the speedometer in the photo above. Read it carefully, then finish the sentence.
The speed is 125 km/h
